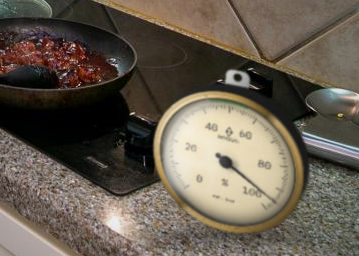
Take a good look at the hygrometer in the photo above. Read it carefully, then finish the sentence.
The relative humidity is 95 %
